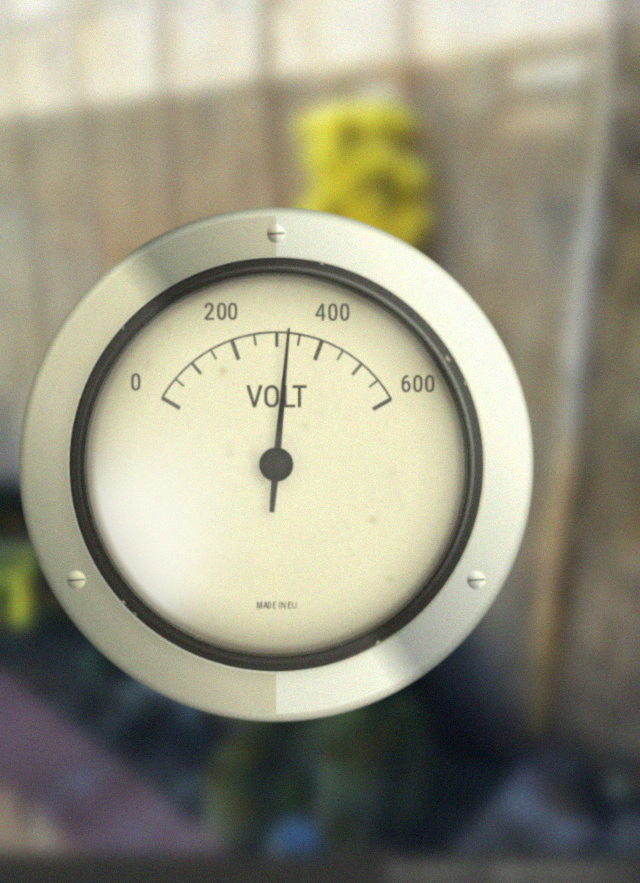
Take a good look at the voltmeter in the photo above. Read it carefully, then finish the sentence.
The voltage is 325 V
